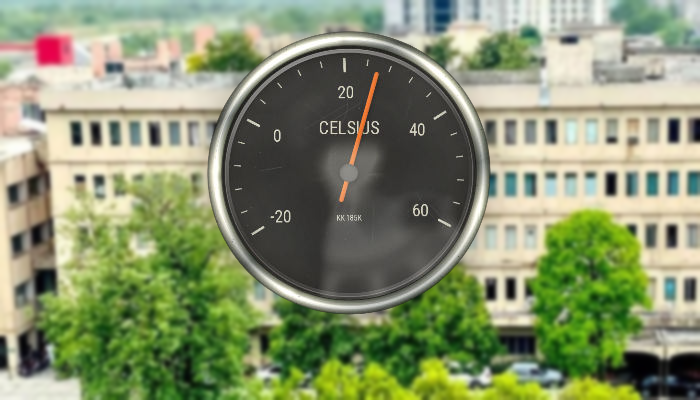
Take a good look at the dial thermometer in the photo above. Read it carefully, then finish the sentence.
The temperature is 26 °C
